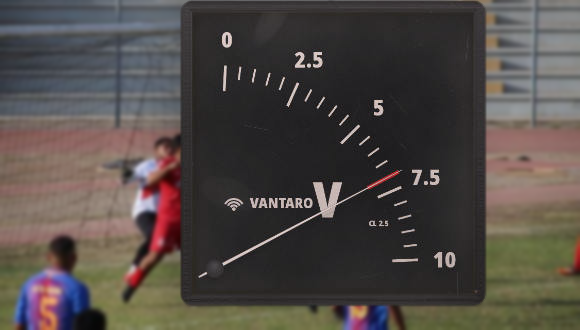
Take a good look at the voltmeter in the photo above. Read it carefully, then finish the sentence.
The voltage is 7 V
